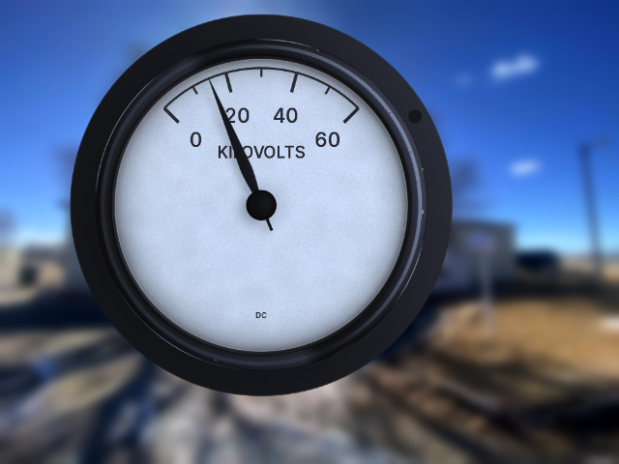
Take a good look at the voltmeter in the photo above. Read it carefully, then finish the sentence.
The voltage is 15 kV
